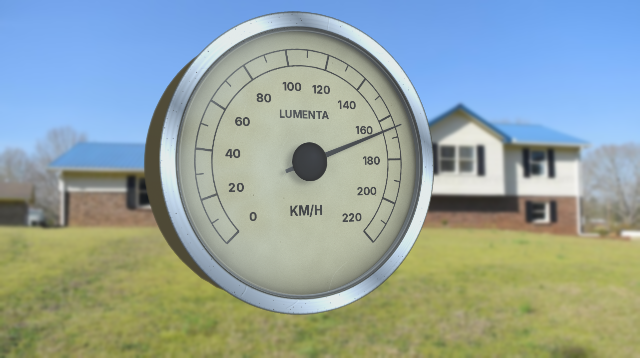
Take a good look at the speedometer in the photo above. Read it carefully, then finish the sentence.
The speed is 165 km/h
